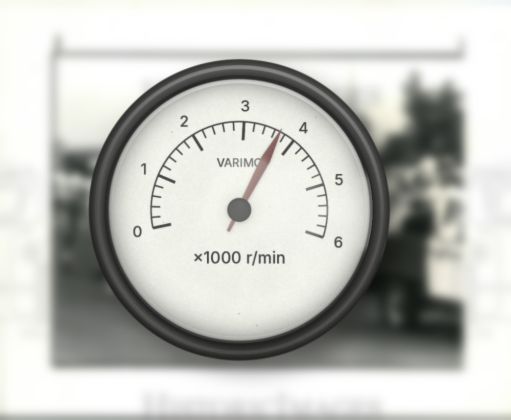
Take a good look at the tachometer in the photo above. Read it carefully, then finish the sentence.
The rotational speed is 3700 rpm
